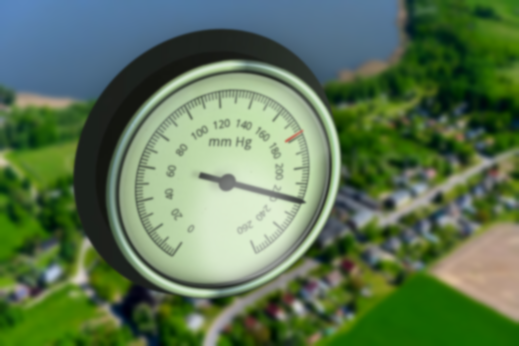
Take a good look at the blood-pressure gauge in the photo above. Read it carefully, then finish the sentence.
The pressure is 220 mmHg
